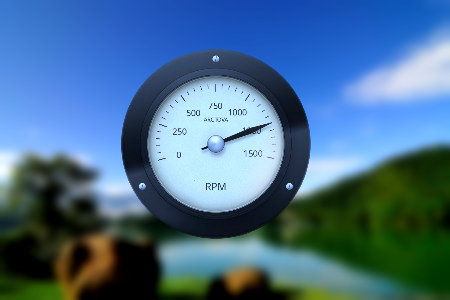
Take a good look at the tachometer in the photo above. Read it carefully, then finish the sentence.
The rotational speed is 1250 rpm
